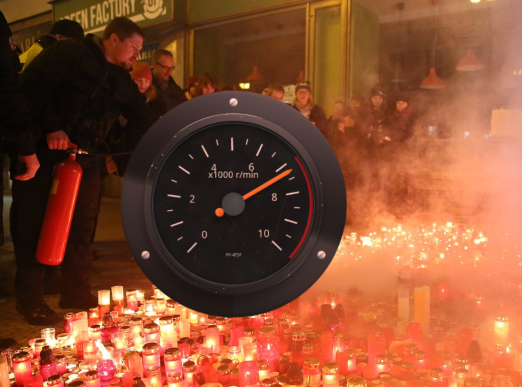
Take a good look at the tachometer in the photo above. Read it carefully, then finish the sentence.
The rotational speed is 7250 rpm
